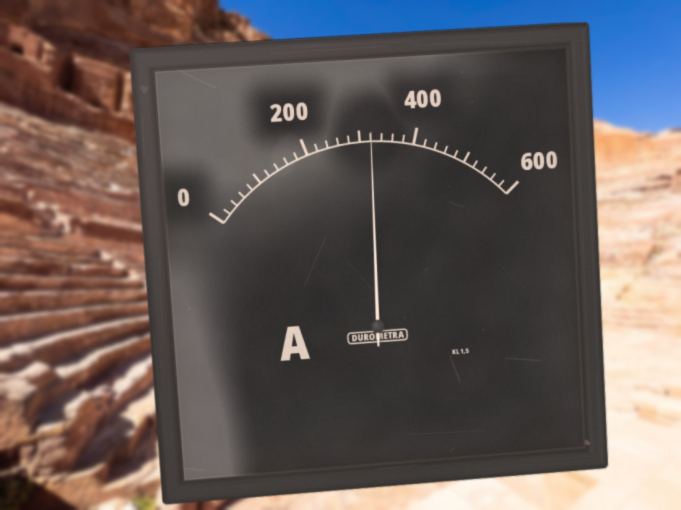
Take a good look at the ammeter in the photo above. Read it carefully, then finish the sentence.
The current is 320 A
